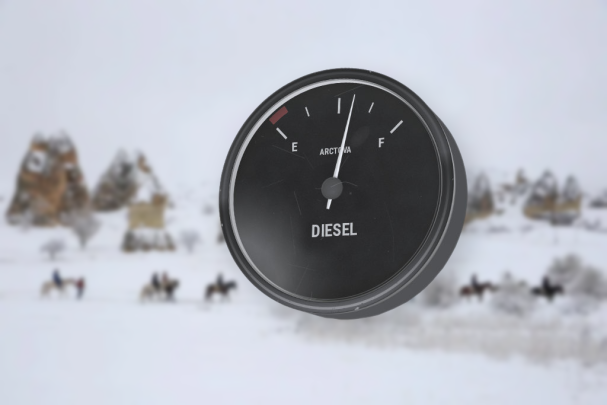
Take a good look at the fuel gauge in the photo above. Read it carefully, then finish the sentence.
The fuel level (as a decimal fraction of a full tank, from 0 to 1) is 0.625
